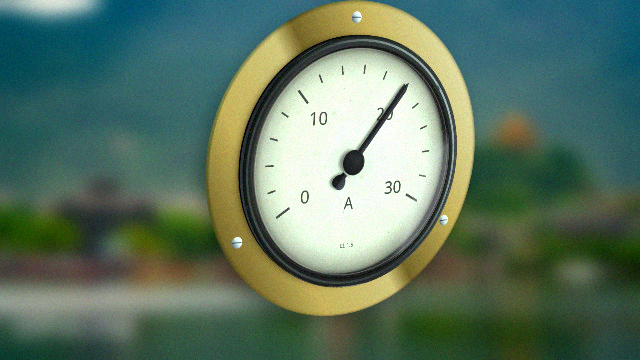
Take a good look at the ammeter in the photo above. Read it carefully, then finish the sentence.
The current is 20 A
